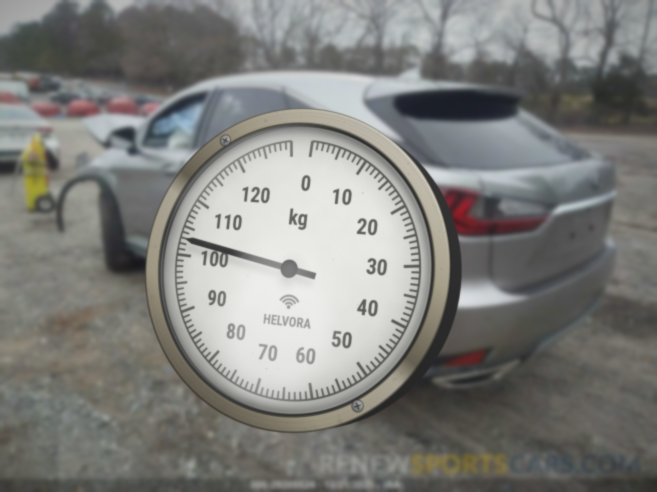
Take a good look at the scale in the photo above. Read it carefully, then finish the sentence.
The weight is 103 kg
